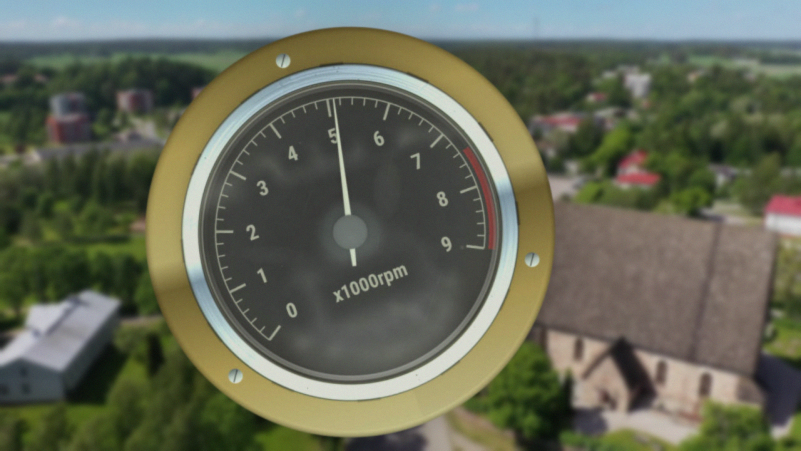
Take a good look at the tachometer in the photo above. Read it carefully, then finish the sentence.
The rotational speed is 5100 rpm
